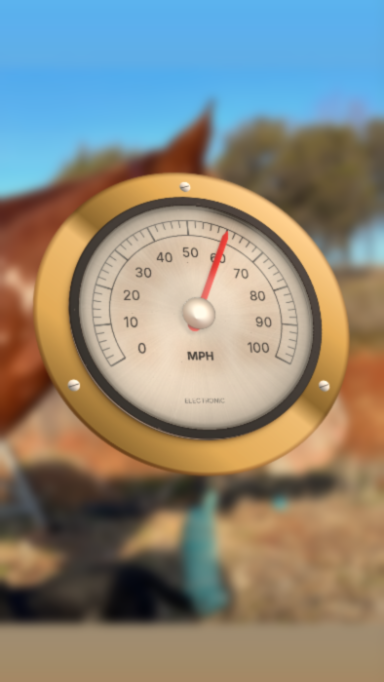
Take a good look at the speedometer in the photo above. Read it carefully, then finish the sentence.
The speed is 60 mph
